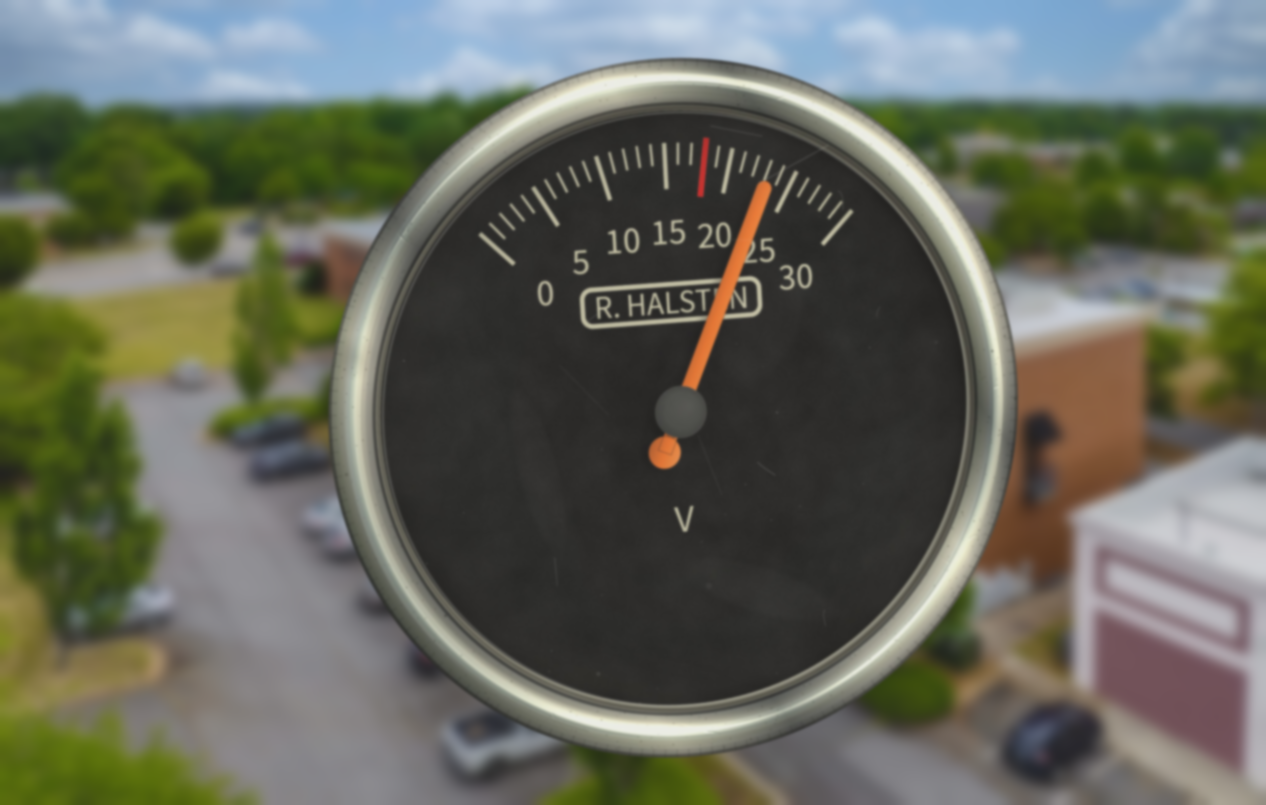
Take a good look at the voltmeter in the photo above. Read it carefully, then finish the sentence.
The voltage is 23 V
